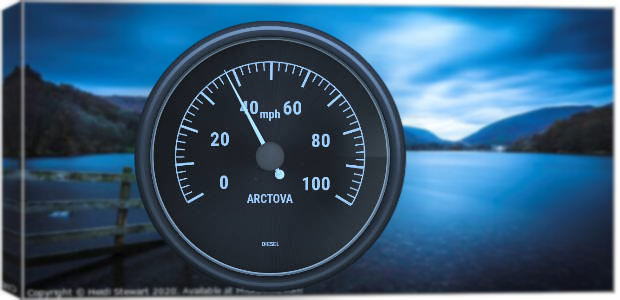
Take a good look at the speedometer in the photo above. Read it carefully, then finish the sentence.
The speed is 38 mph
